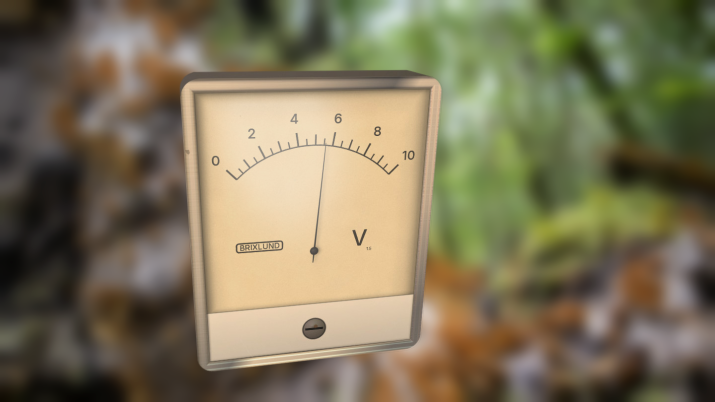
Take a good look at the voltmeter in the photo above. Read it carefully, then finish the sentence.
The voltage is 5.5 V
